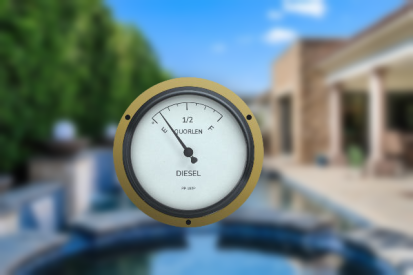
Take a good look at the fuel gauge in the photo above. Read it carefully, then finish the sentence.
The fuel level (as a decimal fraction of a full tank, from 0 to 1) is 0.125
